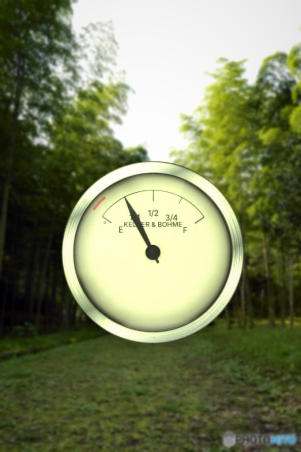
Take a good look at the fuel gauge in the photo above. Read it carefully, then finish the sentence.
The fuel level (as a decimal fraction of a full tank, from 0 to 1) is 0.25
